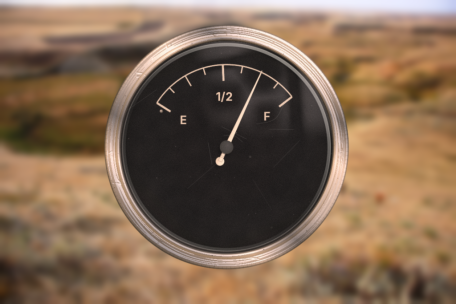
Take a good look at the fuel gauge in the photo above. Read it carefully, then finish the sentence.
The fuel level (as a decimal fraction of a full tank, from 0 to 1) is 0.75
